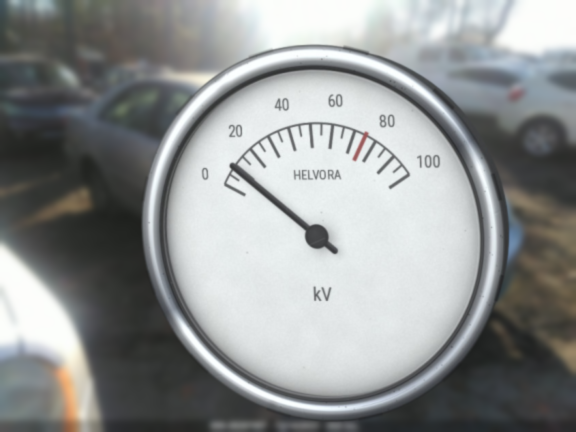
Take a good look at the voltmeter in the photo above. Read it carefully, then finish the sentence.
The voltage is 10 kV
